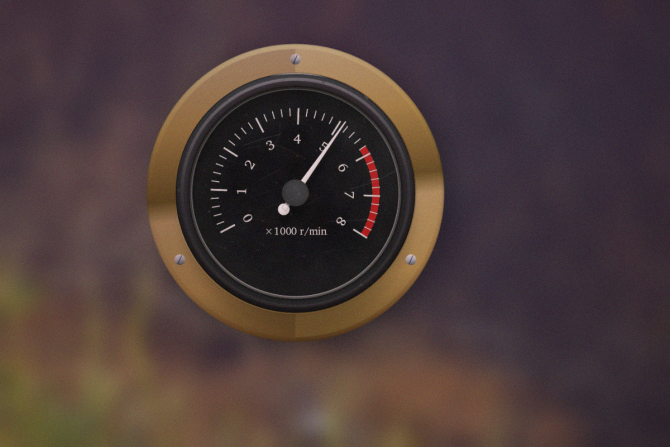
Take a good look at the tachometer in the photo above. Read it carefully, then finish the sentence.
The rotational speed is 5100 rpm
